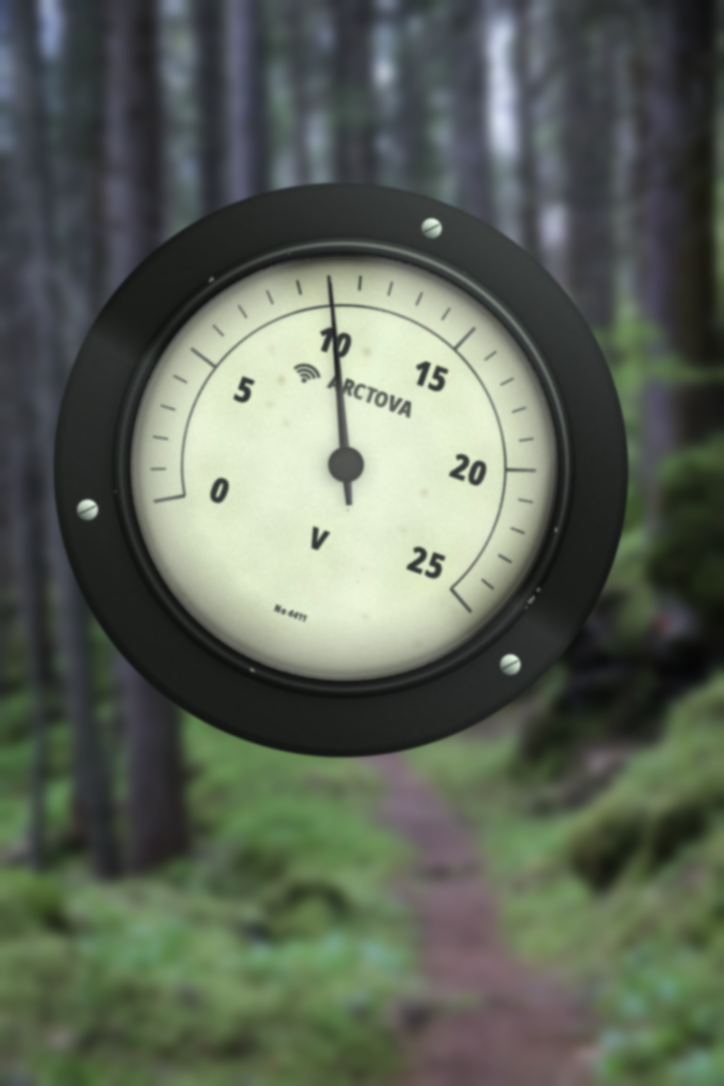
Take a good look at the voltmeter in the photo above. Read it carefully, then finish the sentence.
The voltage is 10 V
